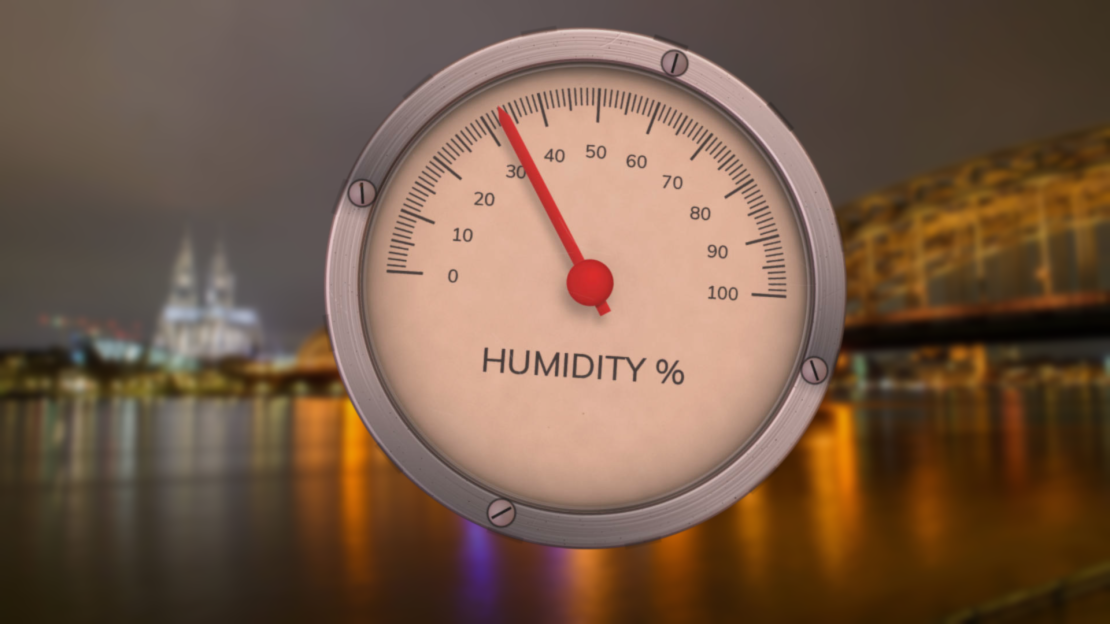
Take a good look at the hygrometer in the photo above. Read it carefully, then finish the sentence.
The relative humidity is 33 %
